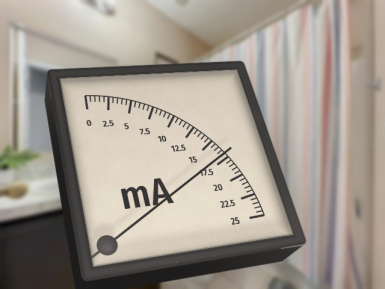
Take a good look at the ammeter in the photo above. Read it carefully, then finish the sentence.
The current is 17 mA
